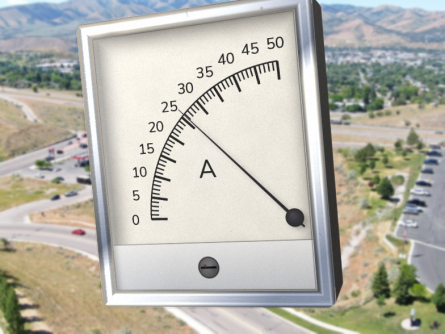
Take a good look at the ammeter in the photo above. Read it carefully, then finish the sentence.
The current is 26 A
